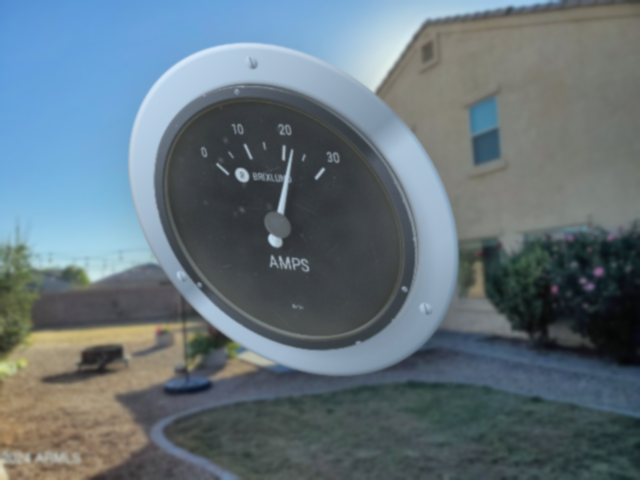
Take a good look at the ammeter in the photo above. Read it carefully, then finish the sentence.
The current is 22.5 A
